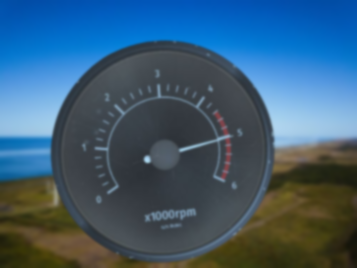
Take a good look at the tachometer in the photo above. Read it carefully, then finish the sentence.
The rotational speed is 5000 rpm
